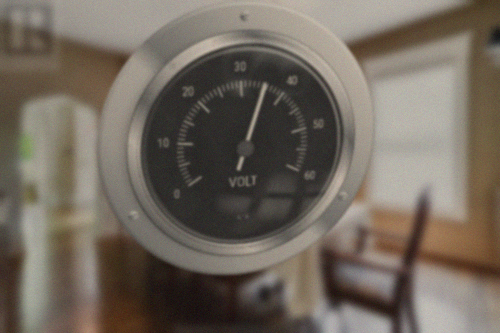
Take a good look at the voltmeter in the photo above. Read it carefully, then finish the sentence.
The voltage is 35 V
